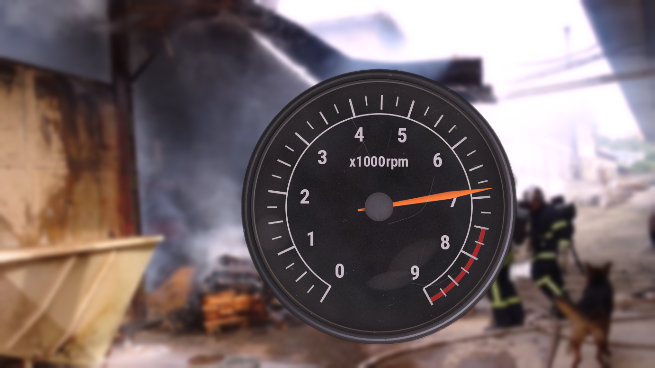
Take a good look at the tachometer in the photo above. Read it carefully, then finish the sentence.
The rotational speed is 6875 rpm
